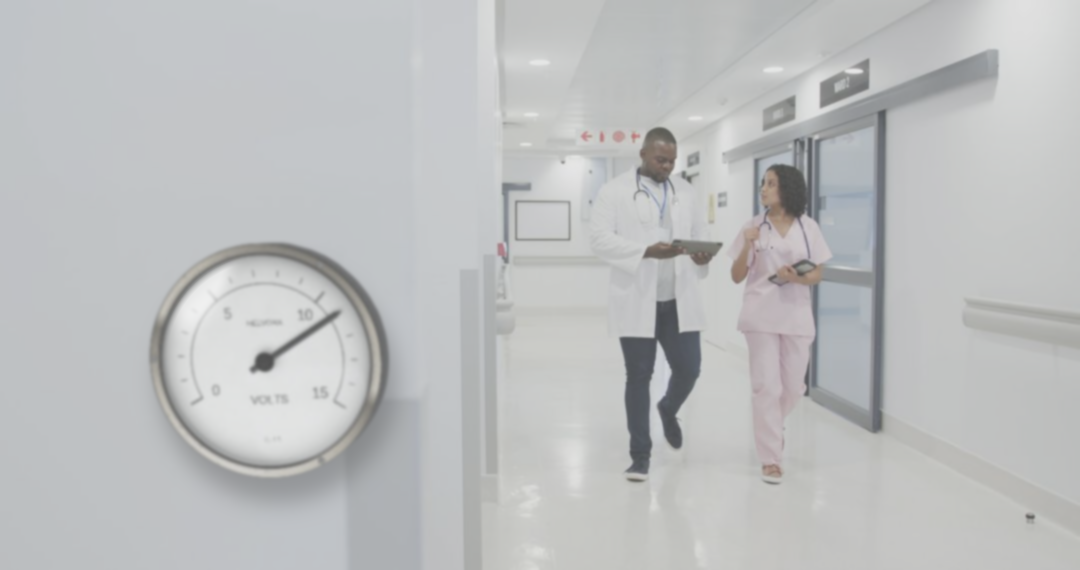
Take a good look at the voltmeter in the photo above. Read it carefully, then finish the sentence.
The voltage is 11 V
